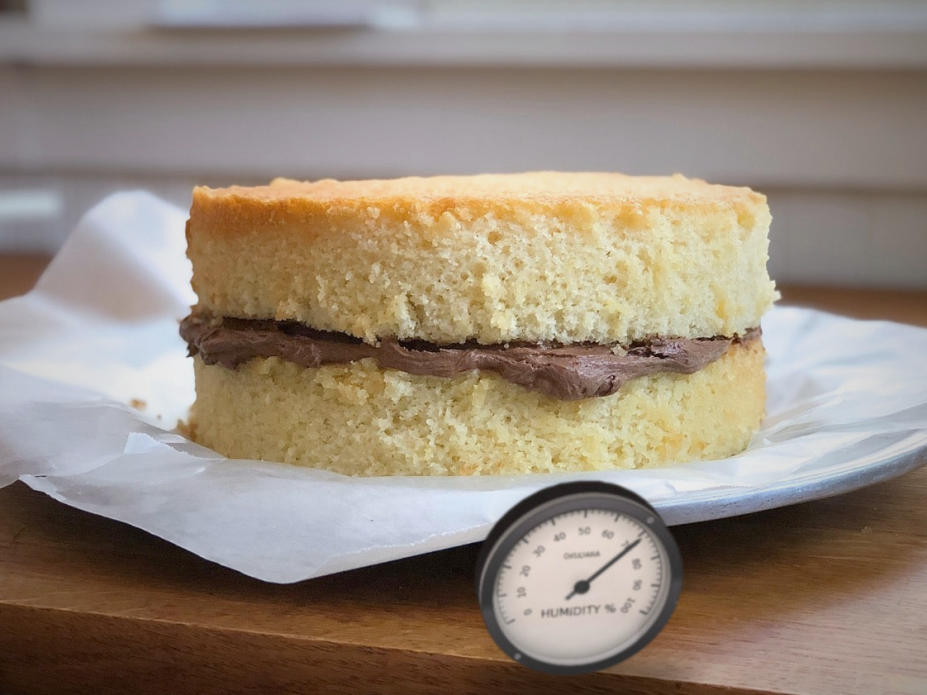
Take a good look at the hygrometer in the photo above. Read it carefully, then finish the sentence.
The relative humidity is 70 %
